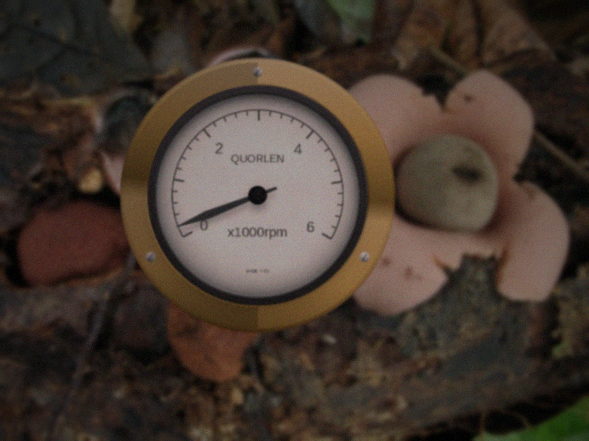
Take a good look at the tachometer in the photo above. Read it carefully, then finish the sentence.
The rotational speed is 200 rpm
